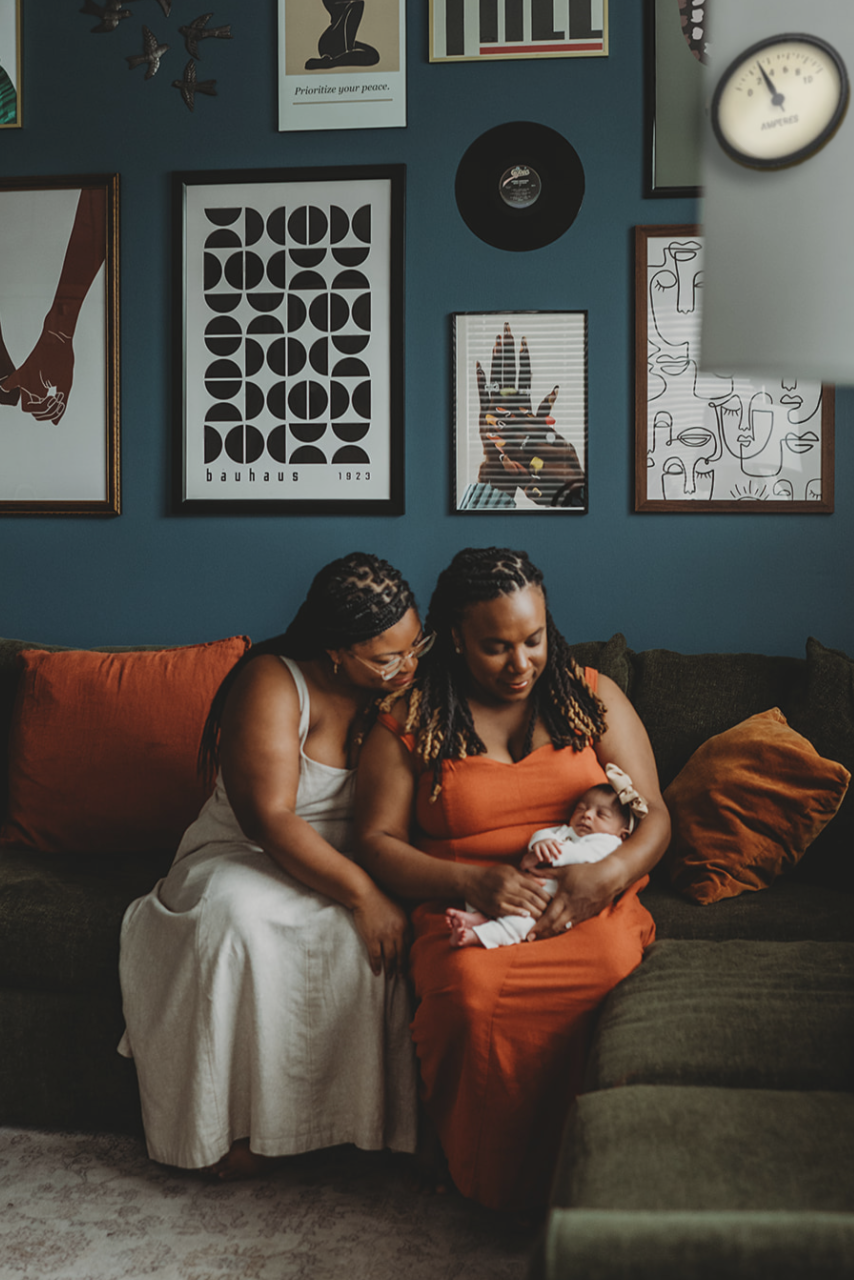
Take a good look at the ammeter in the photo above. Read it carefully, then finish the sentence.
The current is 3 A
